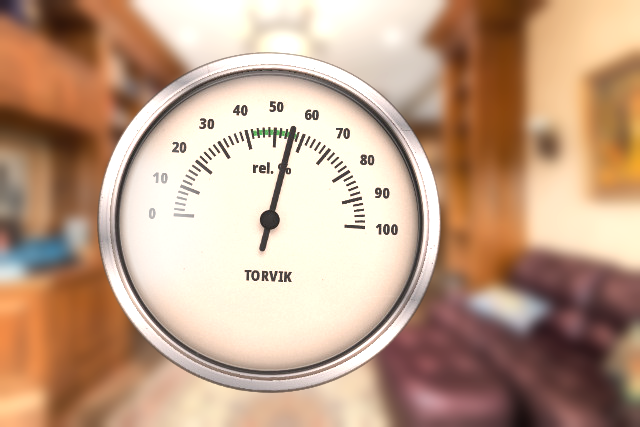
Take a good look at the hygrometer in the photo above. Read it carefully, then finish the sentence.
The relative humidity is 56 %
